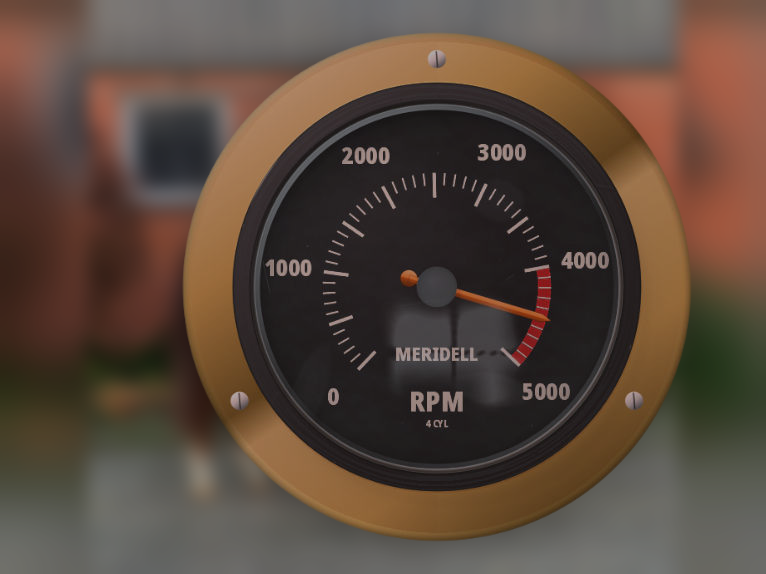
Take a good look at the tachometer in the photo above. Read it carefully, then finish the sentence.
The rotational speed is 4500 rpm
